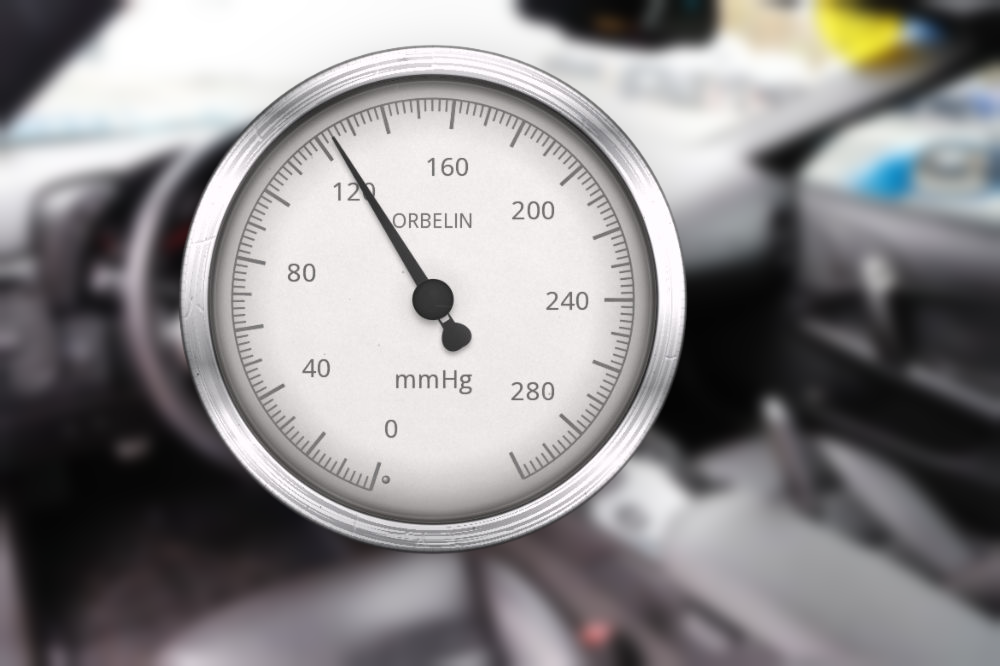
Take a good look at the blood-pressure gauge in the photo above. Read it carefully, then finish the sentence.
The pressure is 124 mmHg
